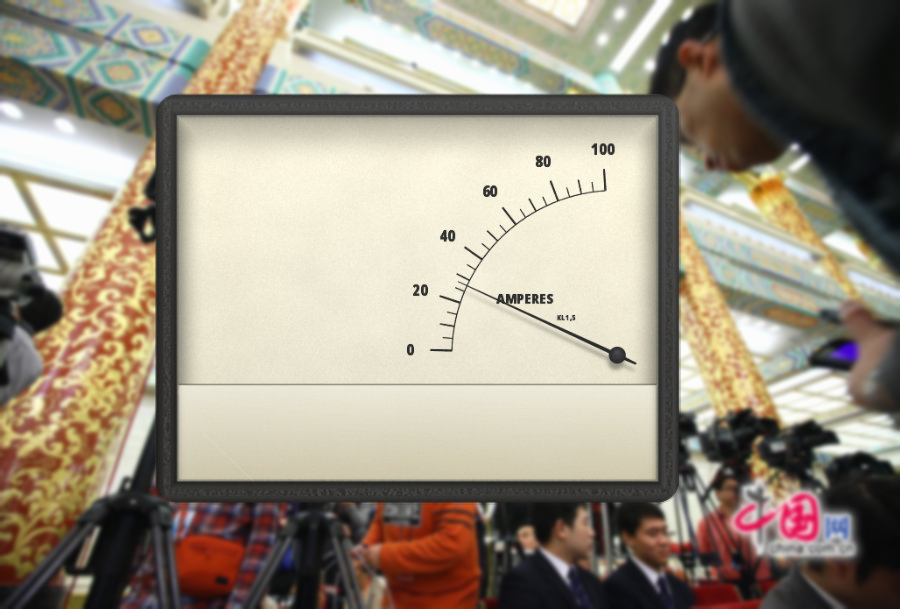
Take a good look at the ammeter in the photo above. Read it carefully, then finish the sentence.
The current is 27.5 A
